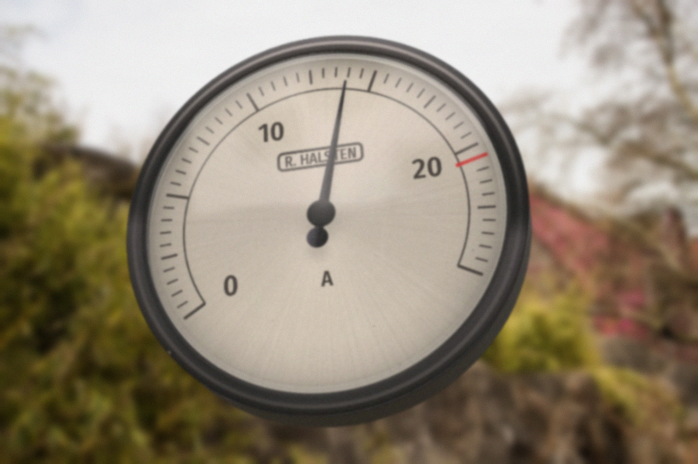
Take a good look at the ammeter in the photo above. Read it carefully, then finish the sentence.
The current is 14 A
